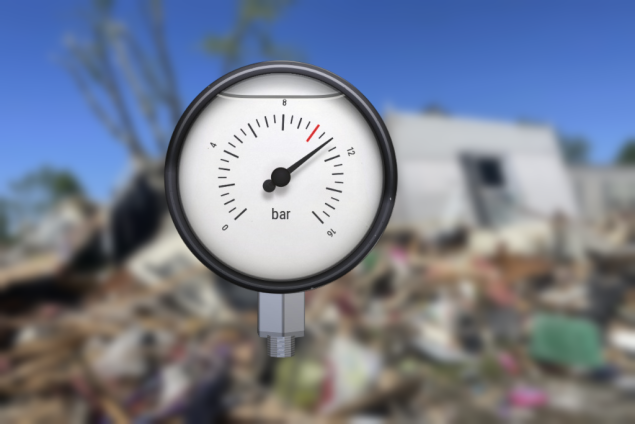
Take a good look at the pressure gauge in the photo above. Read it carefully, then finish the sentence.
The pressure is 11 bar
